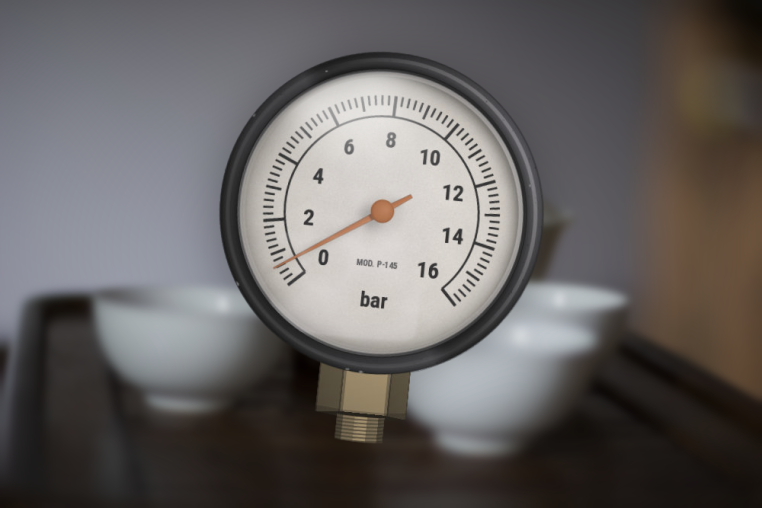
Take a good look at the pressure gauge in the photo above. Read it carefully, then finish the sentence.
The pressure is 0.6 bar
